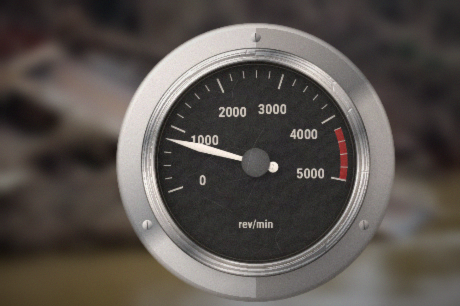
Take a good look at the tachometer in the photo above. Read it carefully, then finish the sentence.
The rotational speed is 800 rpm
